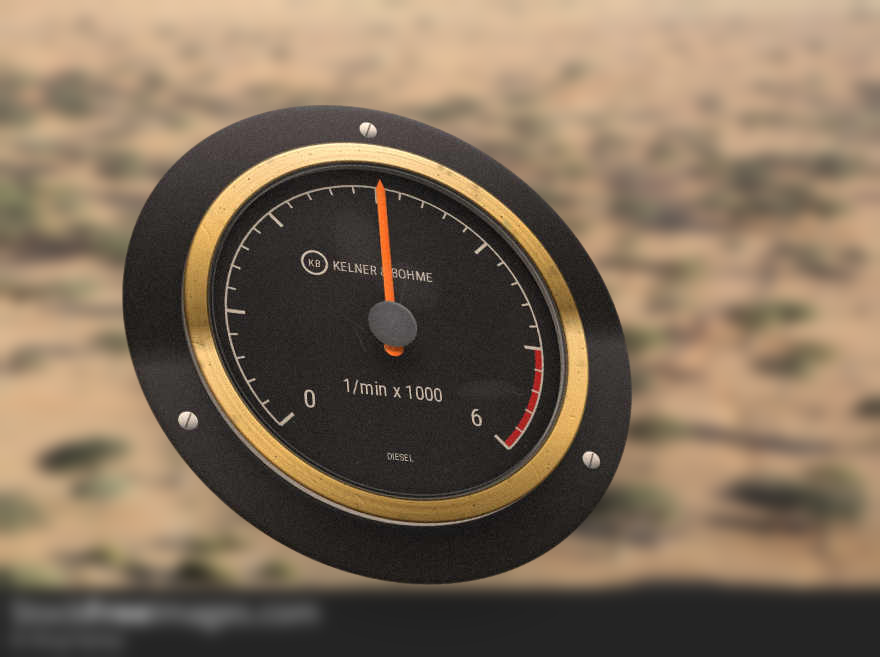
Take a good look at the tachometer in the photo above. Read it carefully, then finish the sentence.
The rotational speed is 3000 rpm
